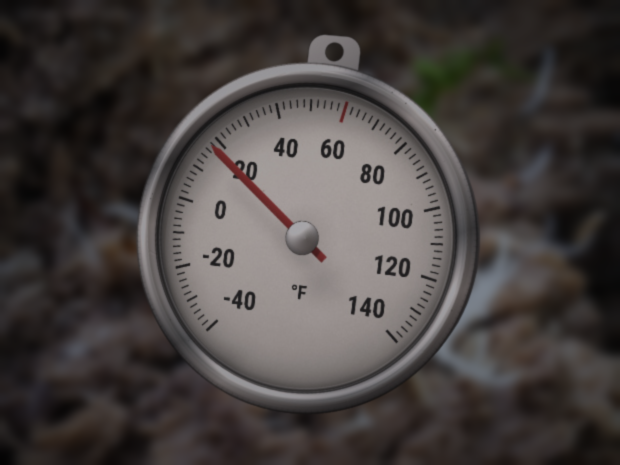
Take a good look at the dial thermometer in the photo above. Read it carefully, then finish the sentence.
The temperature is 18 °F
